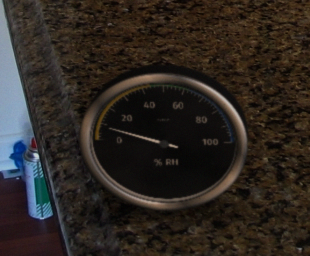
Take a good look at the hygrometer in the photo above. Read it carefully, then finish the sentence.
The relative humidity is 10 %
